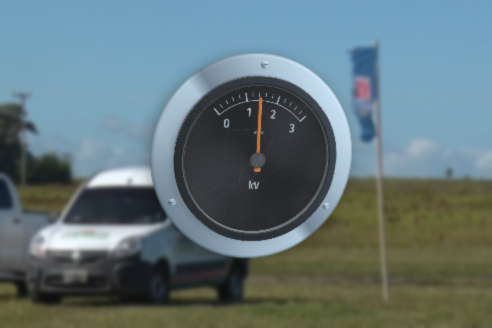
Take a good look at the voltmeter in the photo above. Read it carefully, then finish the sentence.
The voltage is 1.4 kV
